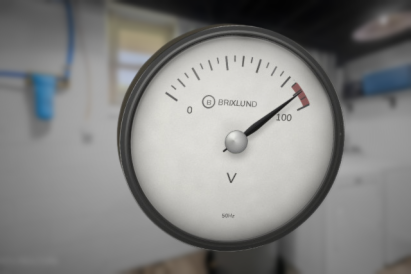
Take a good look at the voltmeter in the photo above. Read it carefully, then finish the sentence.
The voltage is 90 V
